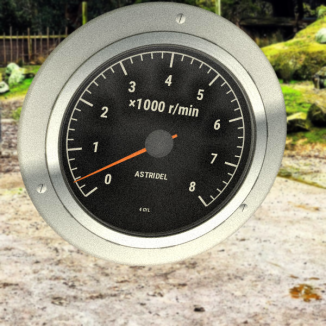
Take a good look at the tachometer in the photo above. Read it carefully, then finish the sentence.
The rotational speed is 400 rpm
